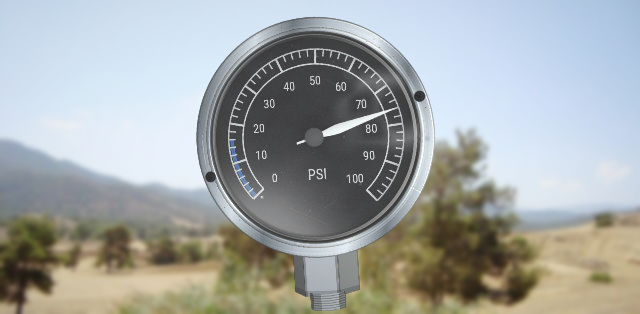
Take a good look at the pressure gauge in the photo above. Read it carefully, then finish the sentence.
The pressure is 76 psi
